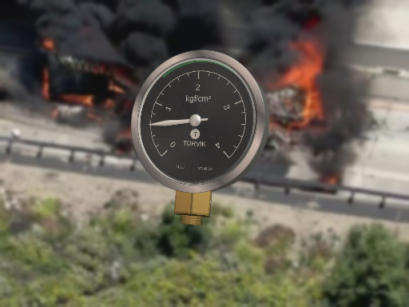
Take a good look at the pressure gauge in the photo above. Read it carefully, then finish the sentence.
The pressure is 0.6 kg/cm²
